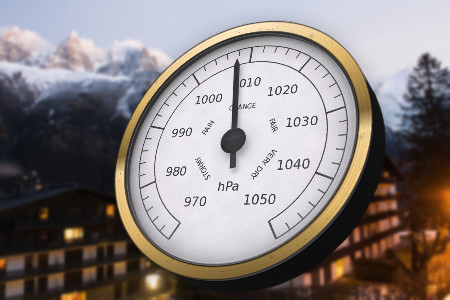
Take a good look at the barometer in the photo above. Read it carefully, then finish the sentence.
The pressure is 1008 hPa
